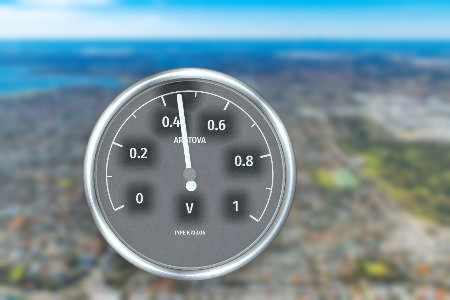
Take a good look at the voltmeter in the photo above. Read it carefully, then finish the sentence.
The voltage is 0.45 V
